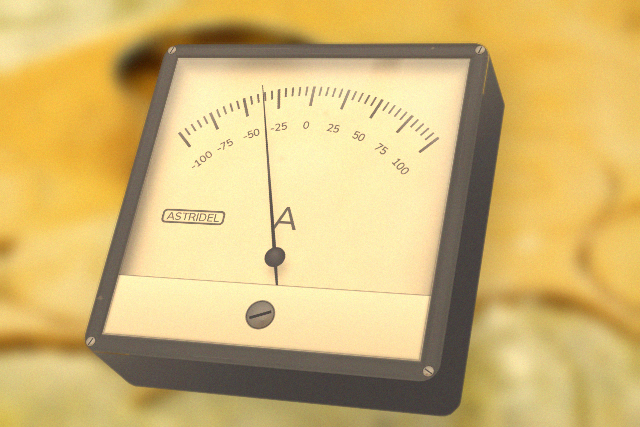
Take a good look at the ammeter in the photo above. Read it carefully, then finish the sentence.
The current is -35 A
